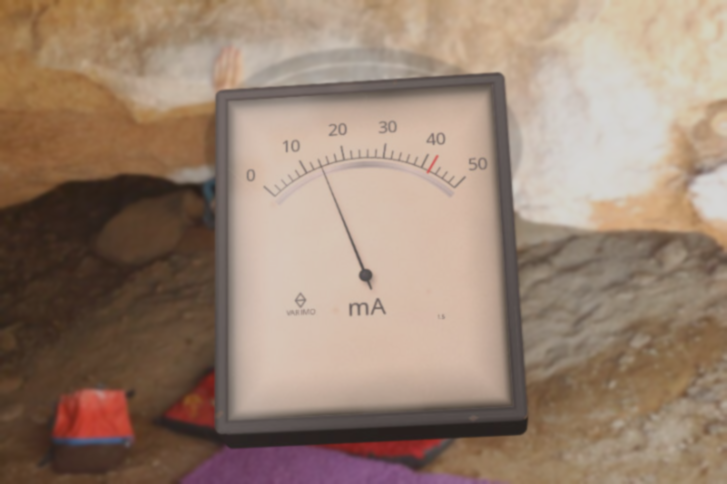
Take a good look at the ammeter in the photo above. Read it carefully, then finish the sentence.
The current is 14 mA
